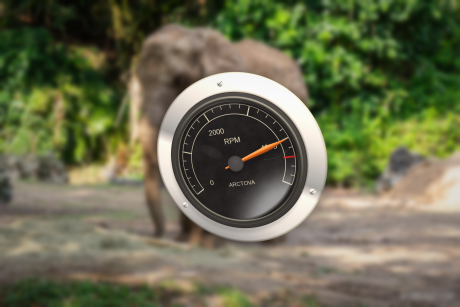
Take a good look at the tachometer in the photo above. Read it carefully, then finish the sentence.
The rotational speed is 4000 rpm
